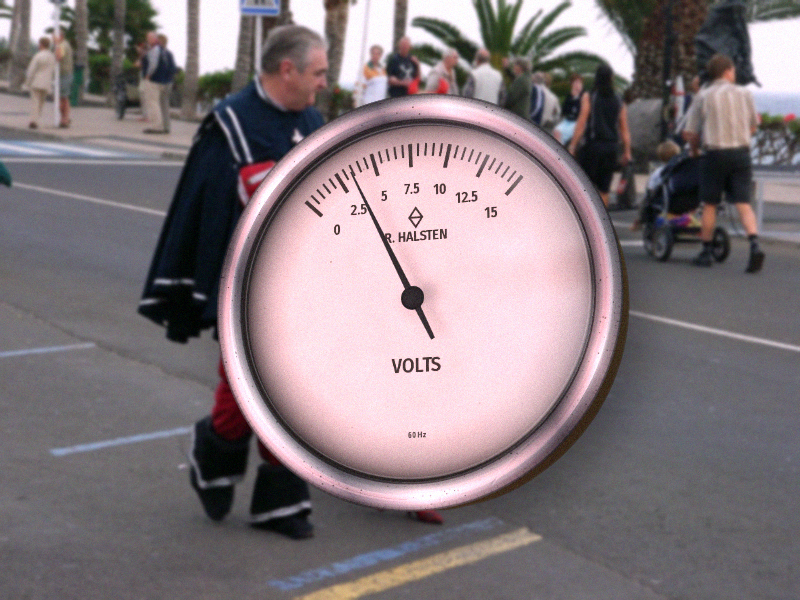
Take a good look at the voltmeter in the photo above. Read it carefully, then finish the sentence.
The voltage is 3.5 V
